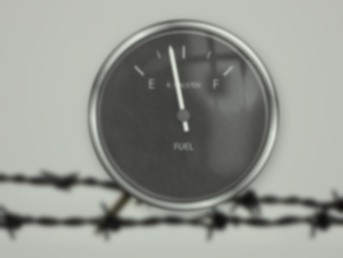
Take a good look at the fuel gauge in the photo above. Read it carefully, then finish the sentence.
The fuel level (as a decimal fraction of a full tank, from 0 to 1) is 0.375
